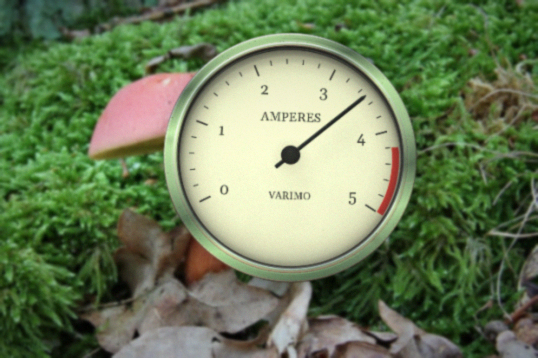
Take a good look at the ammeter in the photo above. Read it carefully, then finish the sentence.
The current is 3.5 A
